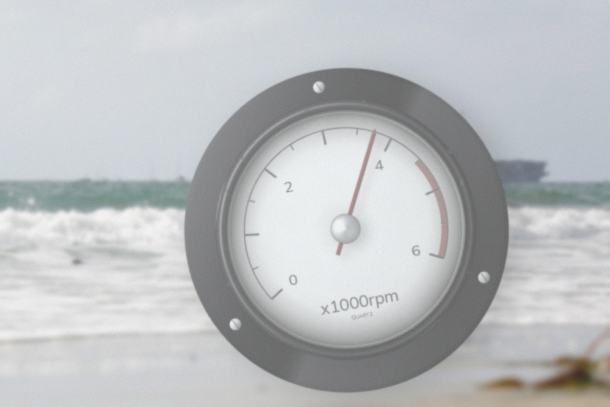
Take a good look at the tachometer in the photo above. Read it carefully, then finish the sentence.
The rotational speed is 3750 rpm
